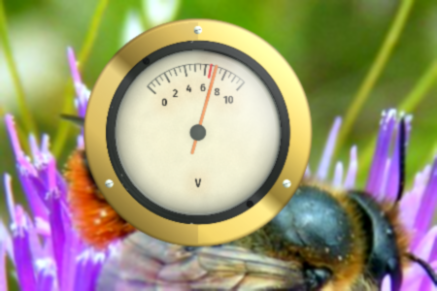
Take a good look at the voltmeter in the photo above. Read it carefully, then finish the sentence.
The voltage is 7 V
